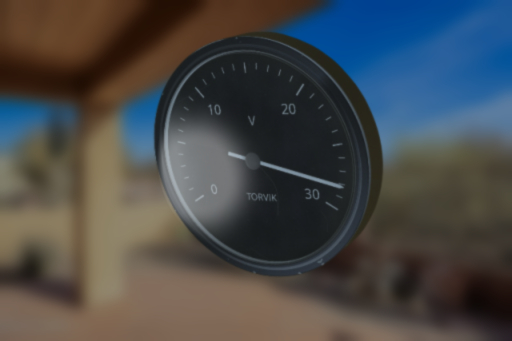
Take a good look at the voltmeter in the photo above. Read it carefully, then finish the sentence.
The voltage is 28 V
